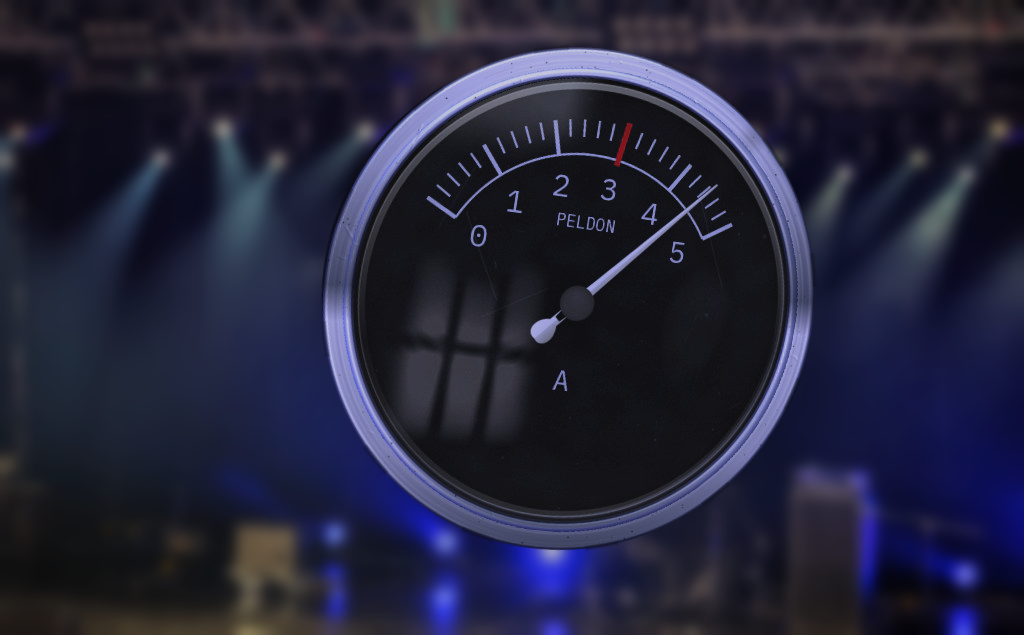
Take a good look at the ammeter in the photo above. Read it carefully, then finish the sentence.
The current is 4.4 A
